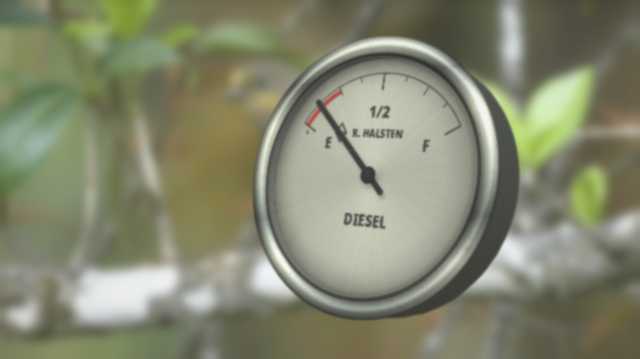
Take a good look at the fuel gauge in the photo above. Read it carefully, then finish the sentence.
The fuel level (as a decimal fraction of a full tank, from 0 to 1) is 0.125
